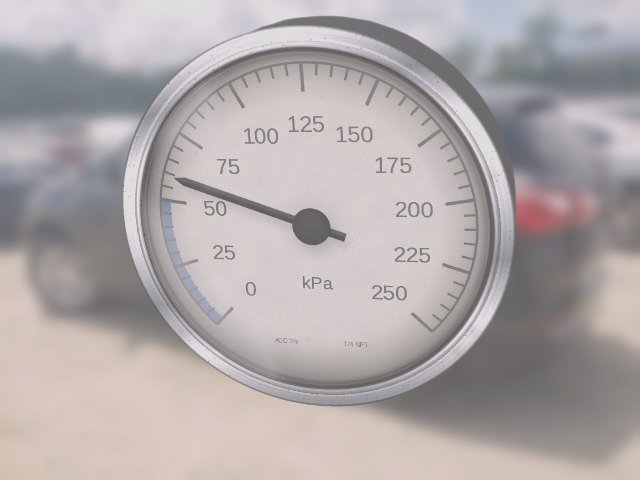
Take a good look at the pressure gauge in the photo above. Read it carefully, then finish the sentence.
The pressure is 60 kPa
